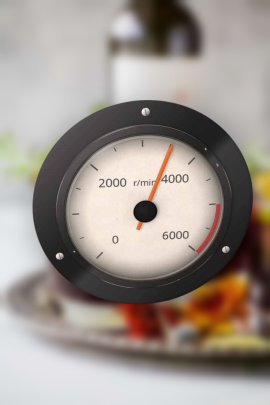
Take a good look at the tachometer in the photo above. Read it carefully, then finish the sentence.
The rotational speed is 3500 rpm
